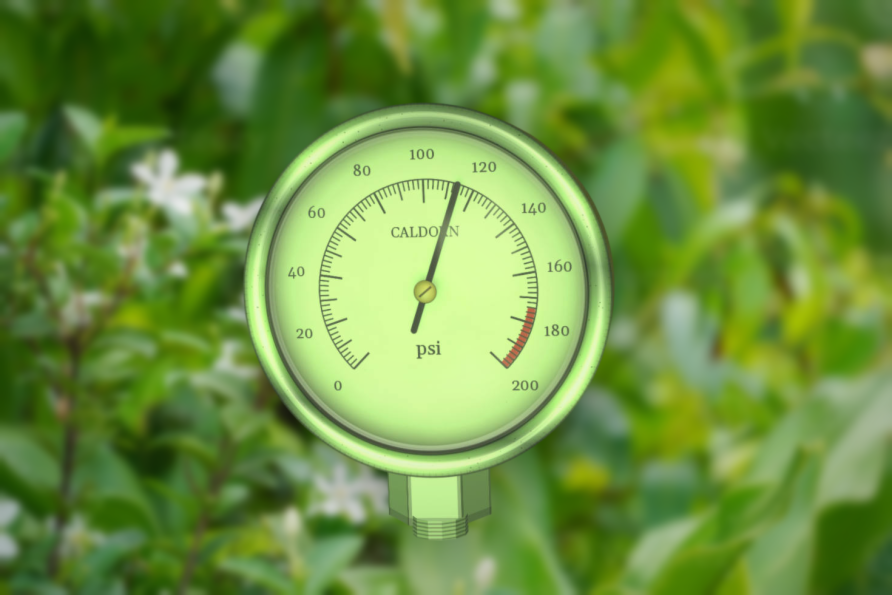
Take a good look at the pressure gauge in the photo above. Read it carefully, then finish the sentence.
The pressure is 114 psi
